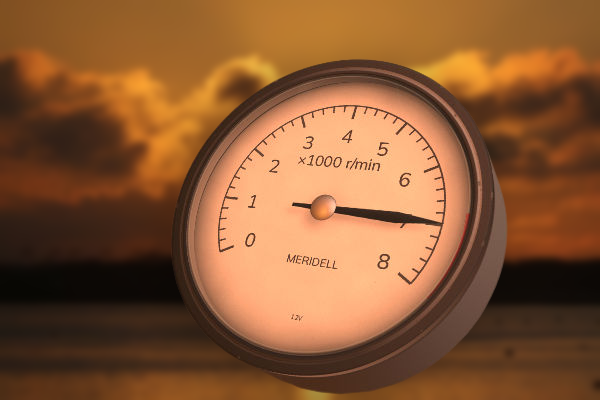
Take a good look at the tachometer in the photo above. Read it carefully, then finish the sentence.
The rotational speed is 7000 rpm
